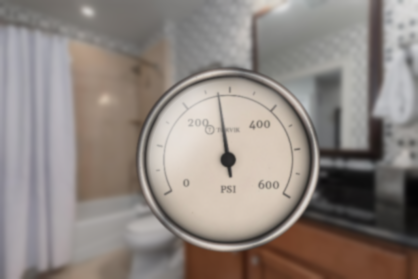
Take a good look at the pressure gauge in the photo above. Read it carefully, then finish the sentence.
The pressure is 275 psi
